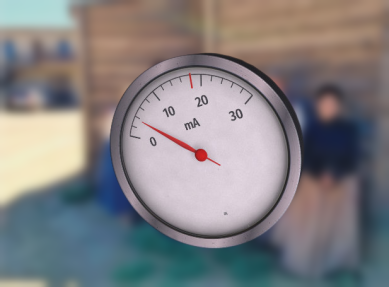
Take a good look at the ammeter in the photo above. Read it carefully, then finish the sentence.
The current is 4 mA
